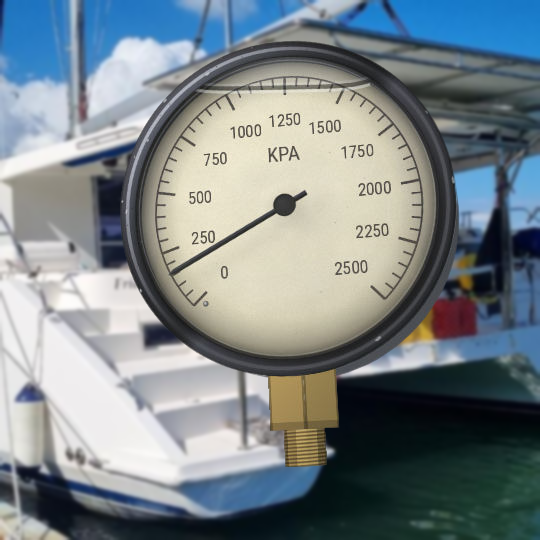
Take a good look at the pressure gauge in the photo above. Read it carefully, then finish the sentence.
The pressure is 150 kPa
